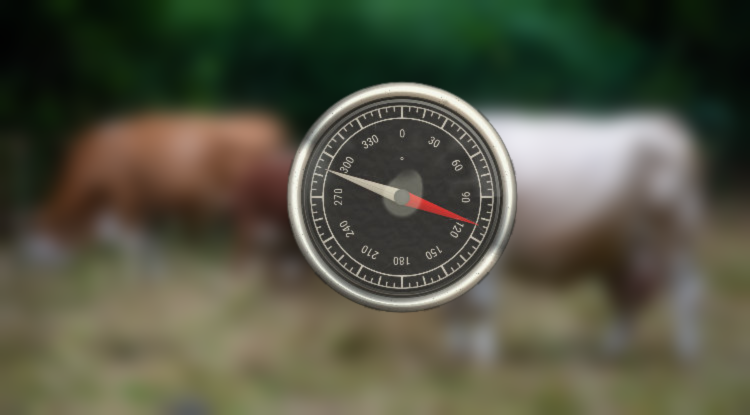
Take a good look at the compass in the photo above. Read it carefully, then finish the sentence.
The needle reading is 110 °
